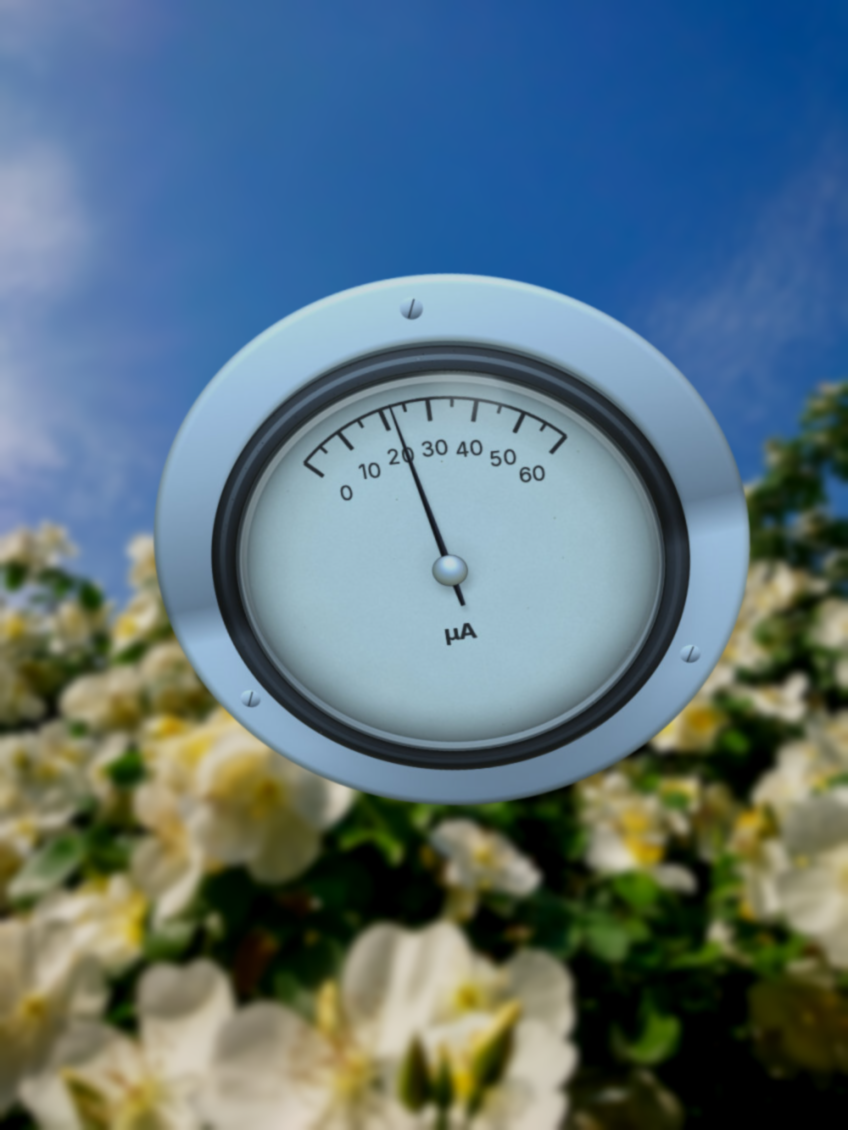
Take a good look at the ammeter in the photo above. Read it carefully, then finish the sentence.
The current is 22.5 µA
